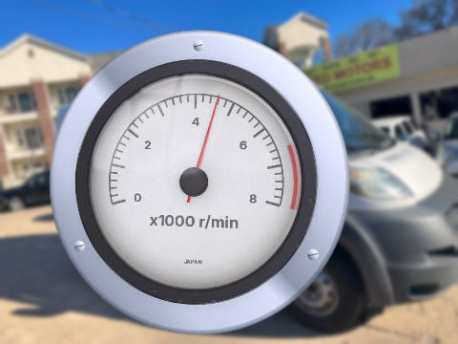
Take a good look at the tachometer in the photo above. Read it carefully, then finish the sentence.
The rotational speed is 4600 rpm
